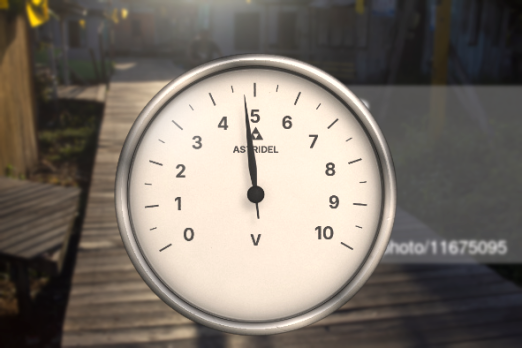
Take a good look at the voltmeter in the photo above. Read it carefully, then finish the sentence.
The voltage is 4.75 V
